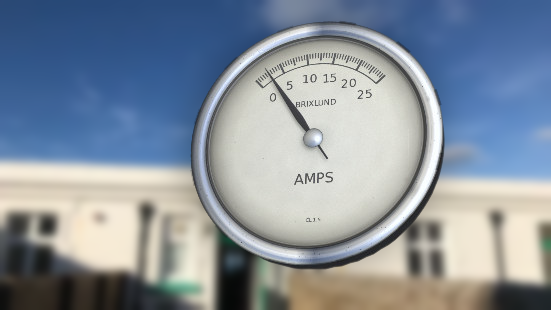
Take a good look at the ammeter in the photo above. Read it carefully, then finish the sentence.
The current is 2.5 A
